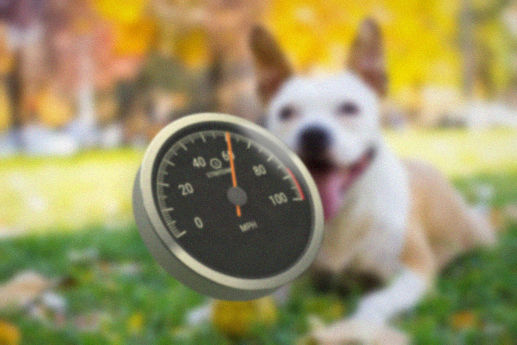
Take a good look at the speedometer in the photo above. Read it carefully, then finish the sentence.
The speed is 60 mph
